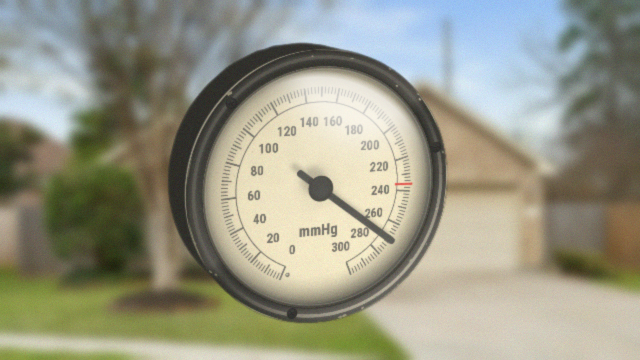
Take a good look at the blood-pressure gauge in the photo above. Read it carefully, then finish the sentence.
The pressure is 270 mmHg
